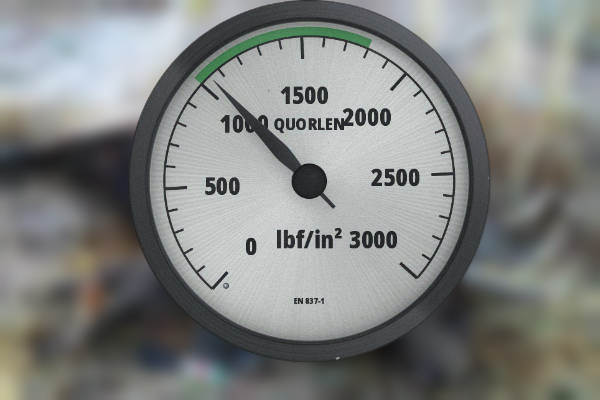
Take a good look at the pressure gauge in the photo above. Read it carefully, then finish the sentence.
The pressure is 1050 psi
